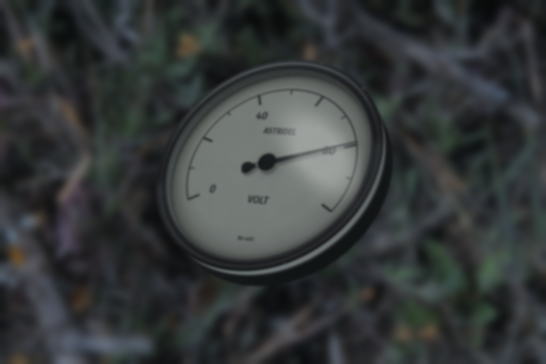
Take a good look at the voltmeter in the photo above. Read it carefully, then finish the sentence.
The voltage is 80 V
